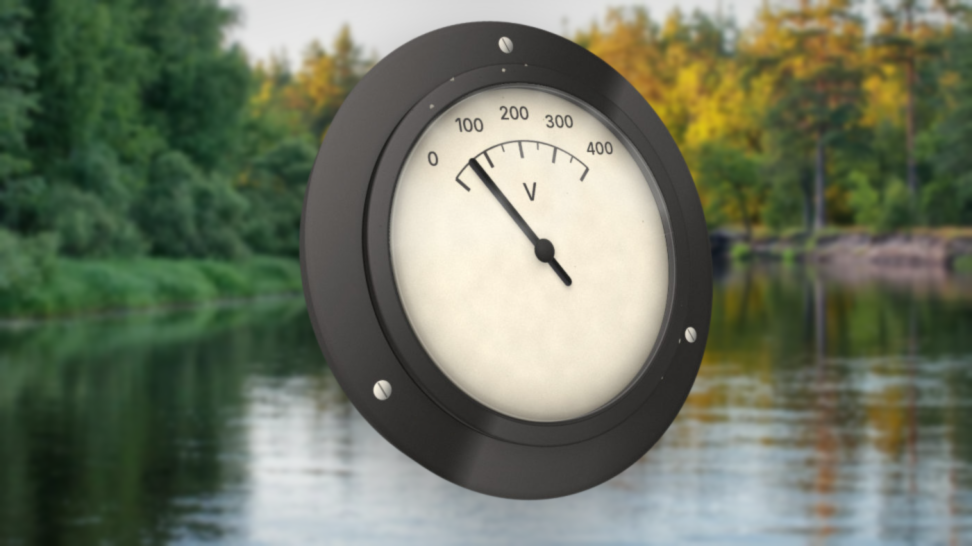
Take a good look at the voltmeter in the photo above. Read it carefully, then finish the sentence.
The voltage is 50 V
